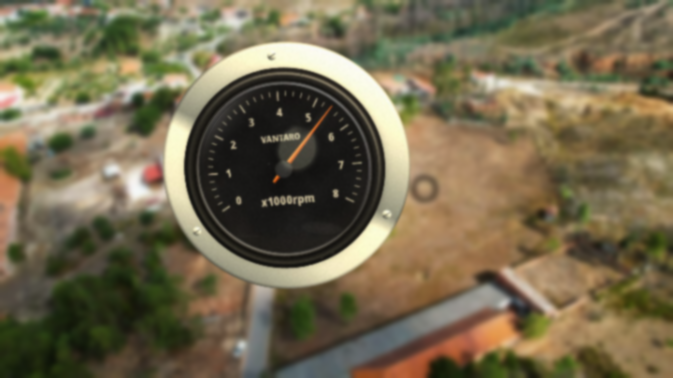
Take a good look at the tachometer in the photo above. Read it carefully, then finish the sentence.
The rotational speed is 5400 rpm
